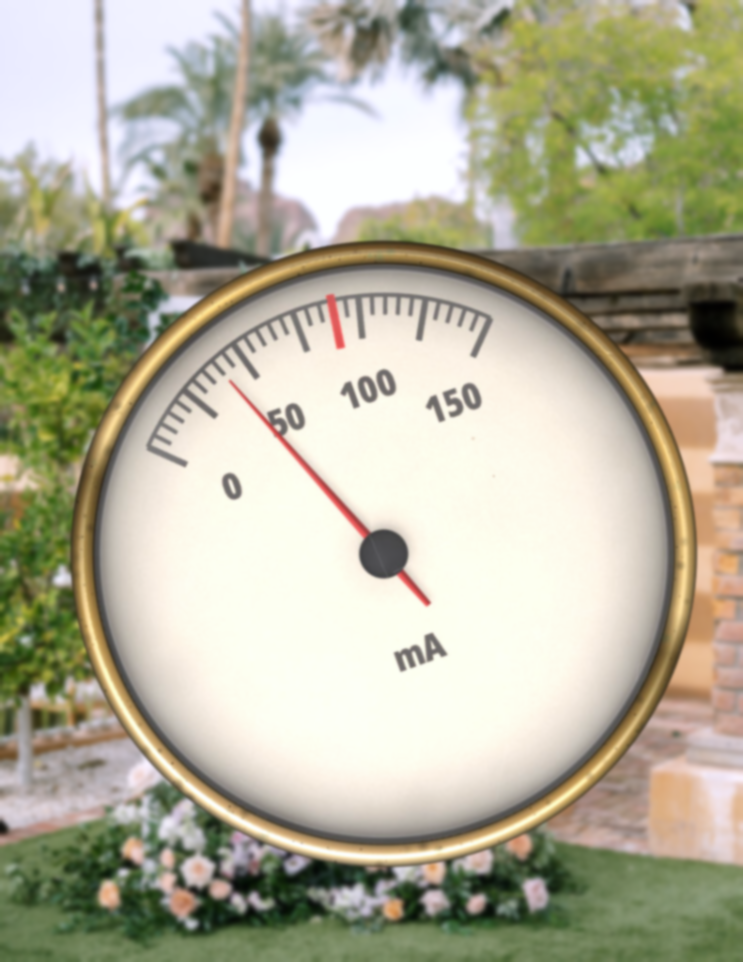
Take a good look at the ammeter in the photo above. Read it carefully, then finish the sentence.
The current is 40 mA
